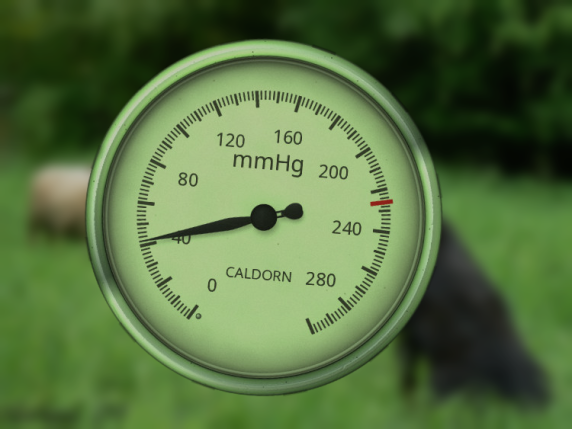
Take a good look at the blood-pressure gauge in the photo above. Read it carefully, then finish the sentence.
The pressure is 42 mmHg
